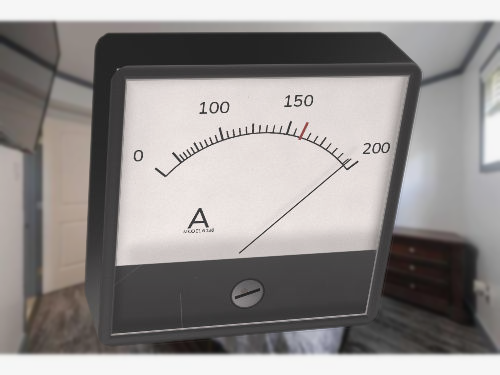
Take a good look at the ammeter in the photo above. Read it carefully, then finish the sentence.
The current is 195 A
